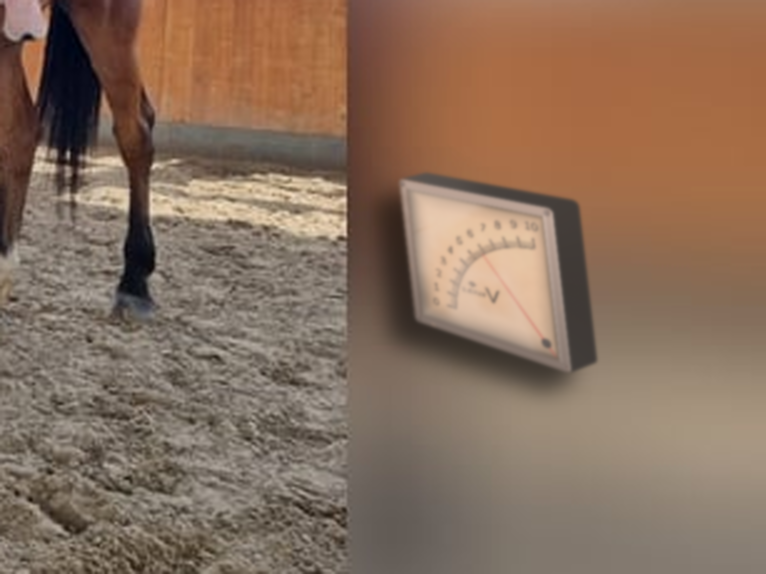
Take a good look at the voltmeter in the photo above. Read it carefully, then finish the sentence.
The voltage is 6 V
